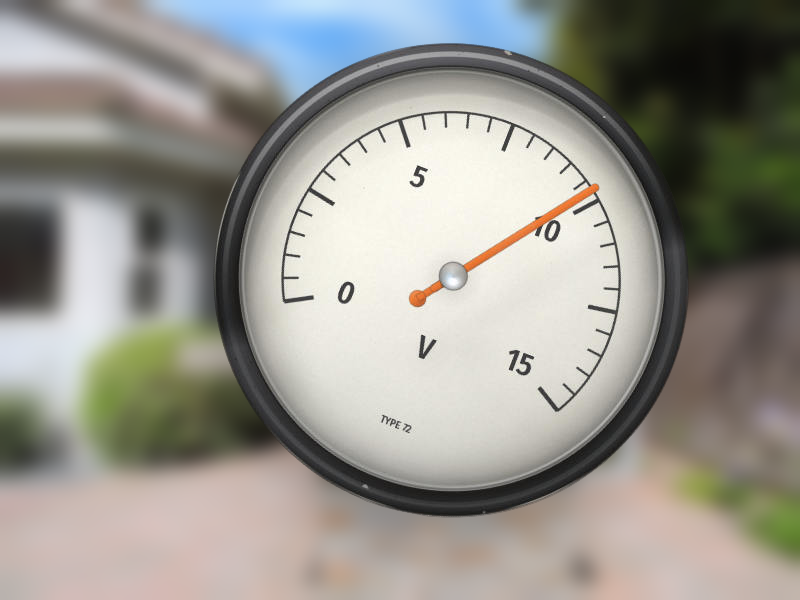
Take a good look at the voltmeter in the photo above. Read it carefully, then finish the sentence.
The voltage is 9.75 V
